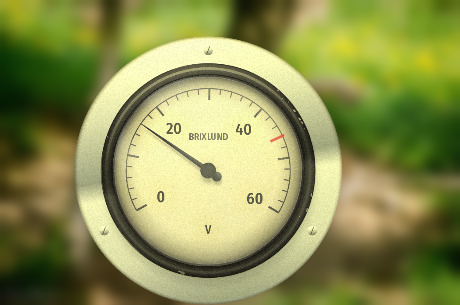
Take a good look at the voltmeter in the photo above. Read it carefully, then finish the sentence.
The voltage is 16 V
